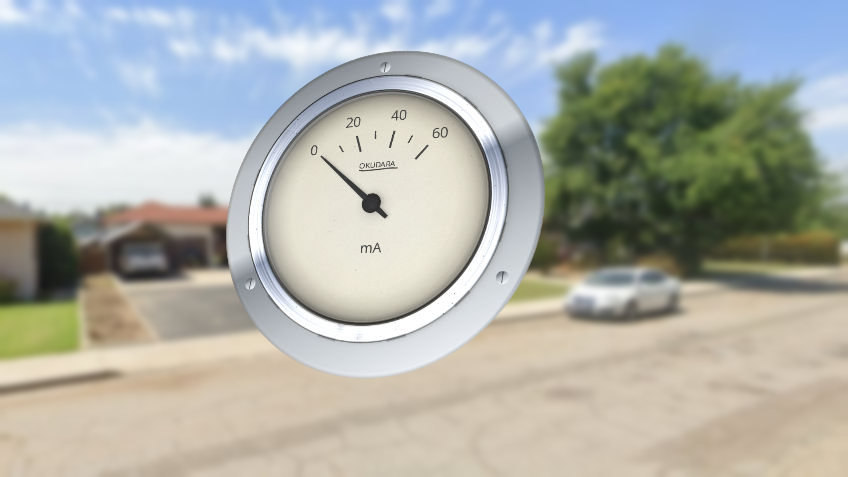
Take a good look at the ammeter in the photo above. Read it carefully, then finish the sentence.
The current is 0 mA
